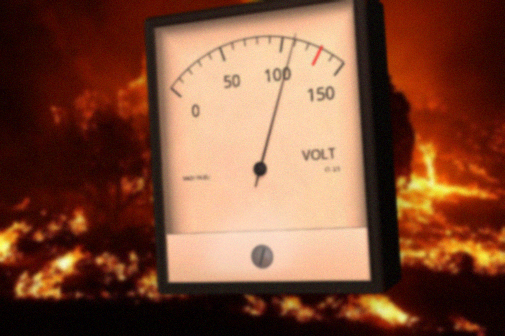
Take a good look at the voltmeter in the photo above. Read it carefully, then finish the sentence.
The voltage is 110 V
